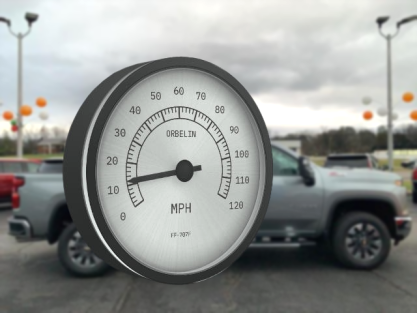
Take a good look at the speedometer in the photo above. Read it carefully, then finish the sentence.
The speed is 12 mph
